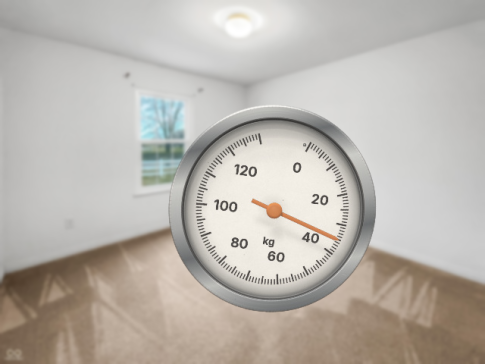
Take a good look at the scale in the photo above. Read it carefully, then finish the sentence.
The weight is 35 kg
